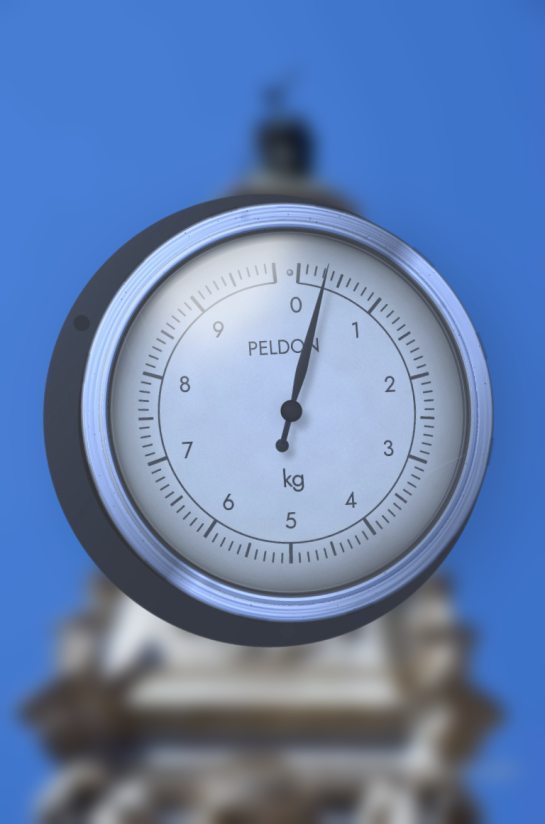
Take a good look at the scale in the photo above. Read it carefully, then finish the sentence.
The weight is 0.3 kg
